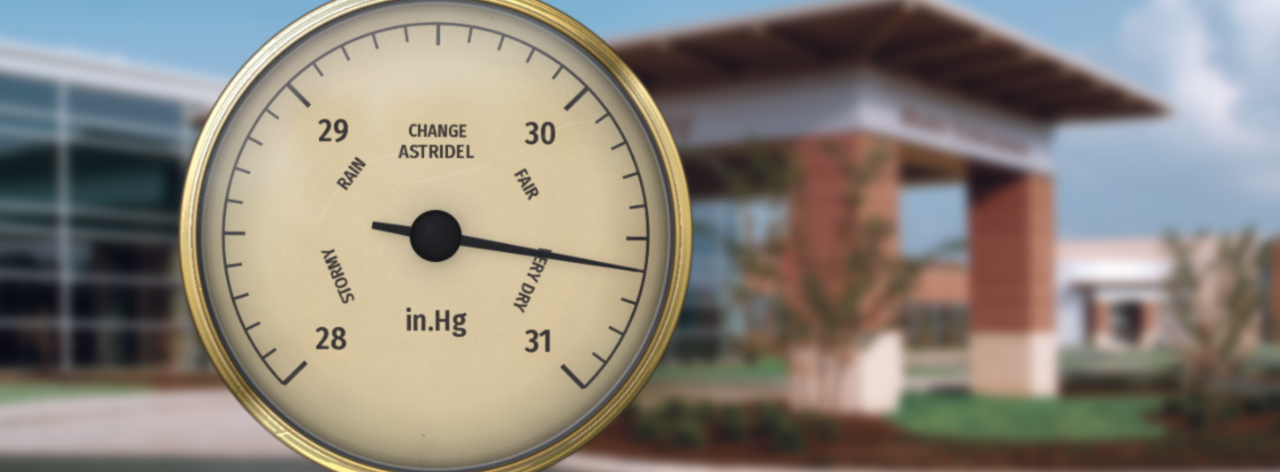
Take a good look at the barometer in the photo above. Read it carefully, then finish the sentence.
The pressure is 30.6 inHg
